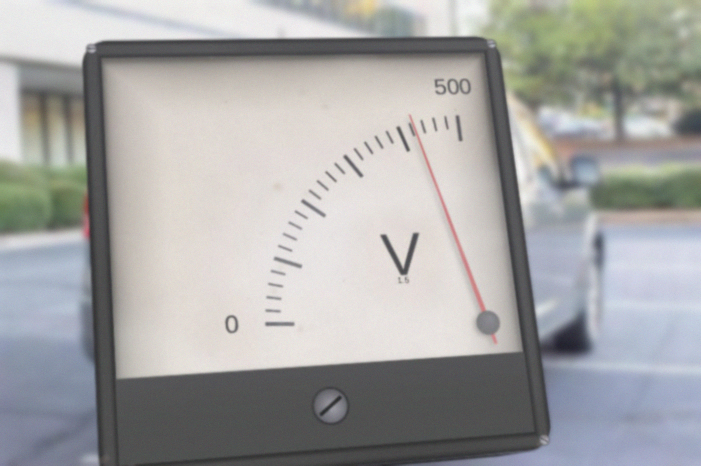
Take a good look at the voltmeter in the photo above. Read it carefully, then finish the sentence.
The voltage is 420 V
